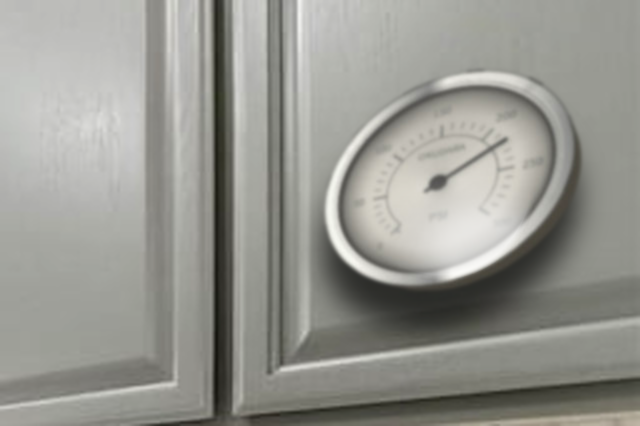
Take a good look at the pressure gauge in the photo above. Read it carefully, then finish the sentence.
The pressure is 220 psi
